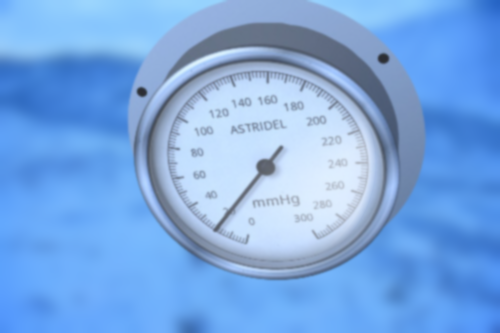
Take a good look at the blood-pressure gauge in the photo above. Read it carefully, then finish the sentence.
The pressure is 20 mmHg
